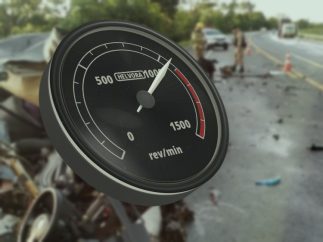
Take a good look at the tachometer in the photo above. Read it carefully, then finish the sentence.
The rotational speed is 1050 rpm
